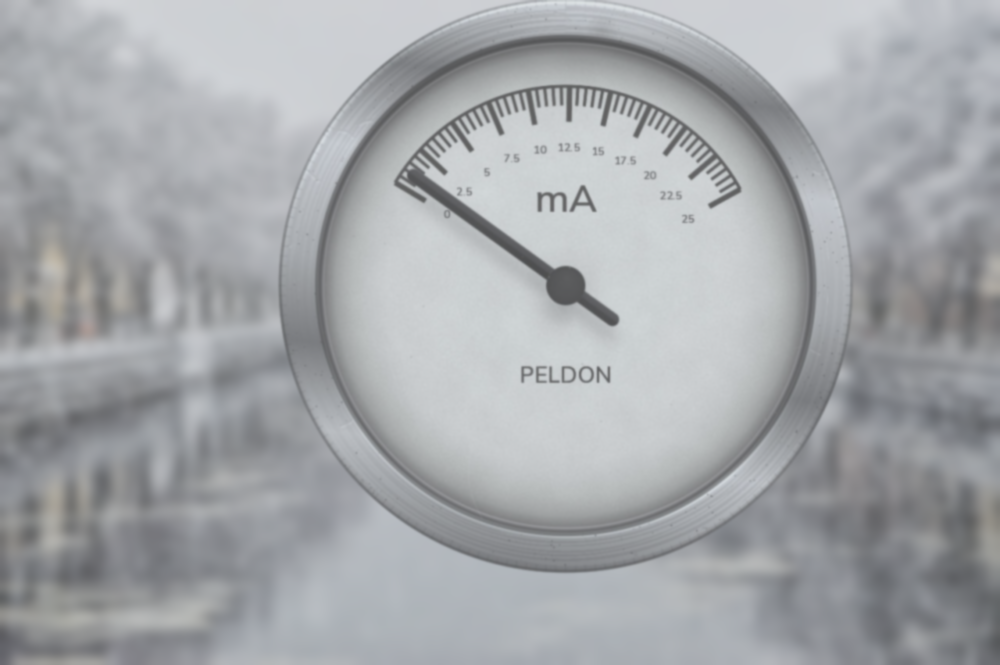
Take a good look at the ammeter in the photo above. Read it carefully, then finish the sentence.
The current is 1 mA
